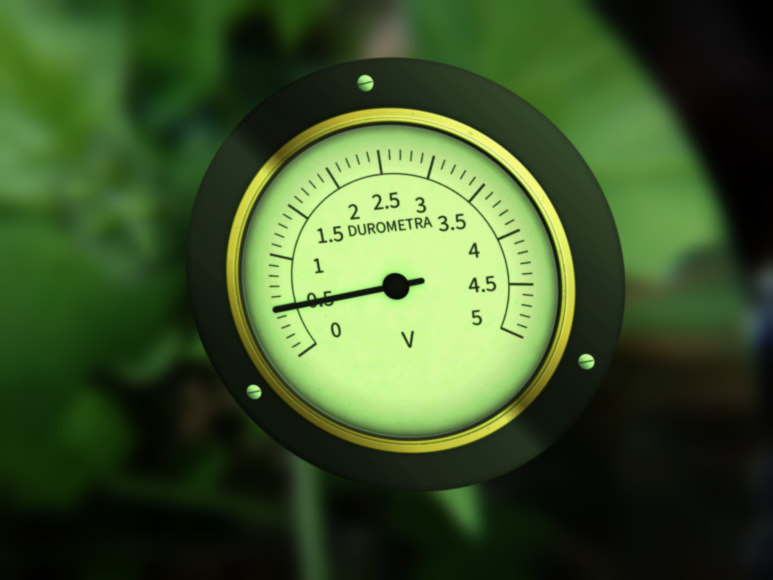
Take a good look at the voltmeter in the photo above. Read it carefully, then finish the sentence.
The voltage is 0.5 V
